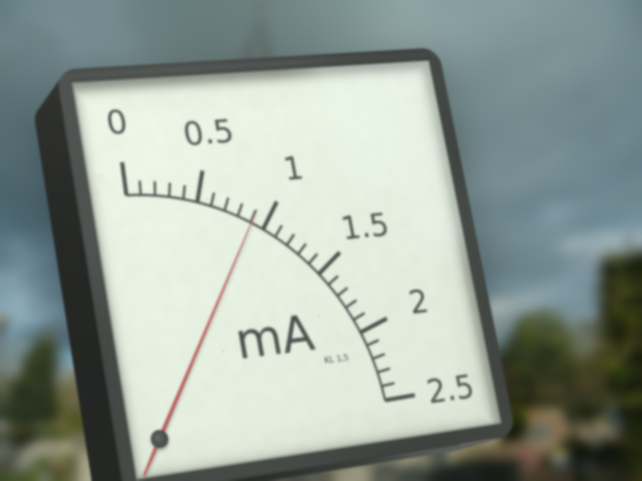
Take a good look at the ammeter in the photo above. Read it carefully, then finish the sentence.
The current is 0.9 mA
